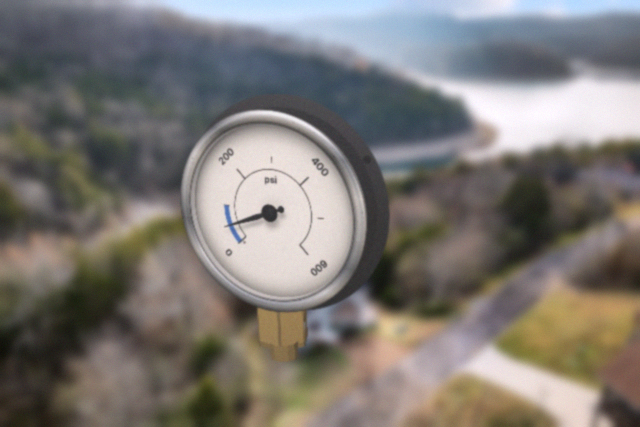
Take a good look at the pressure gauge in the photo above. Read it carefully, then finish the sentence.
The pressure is 50 psi
